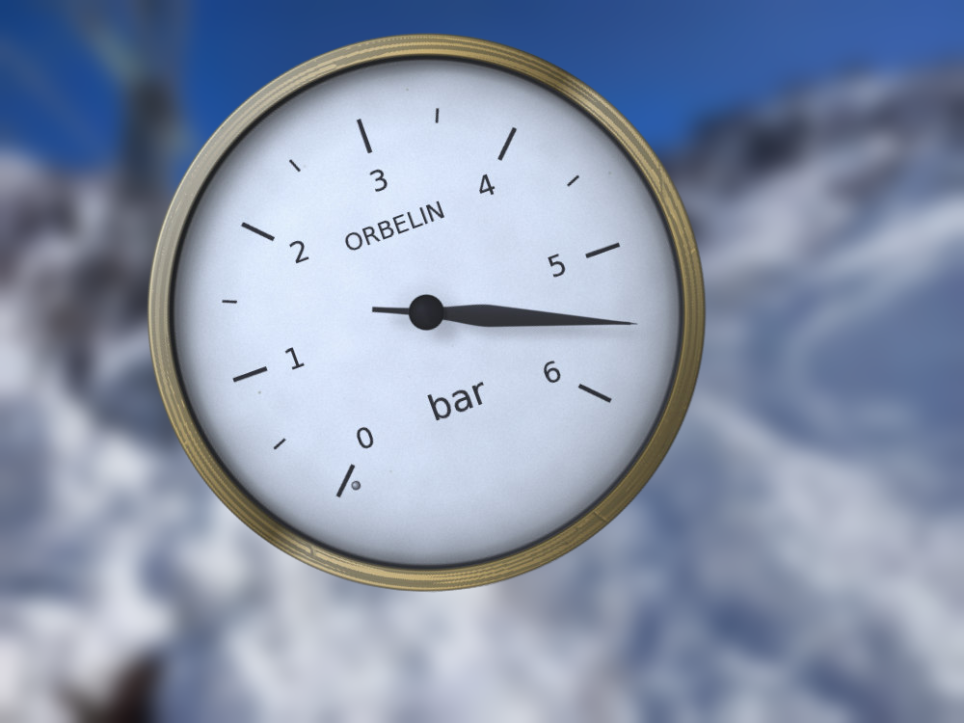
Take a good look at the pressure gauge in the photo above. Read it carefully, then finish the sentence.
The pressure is 5.5 bar
